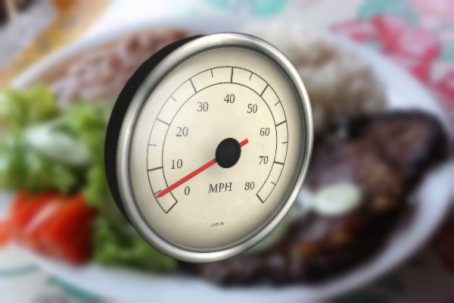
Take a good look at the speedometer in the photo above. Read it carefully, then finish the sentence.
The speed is 5 mph
